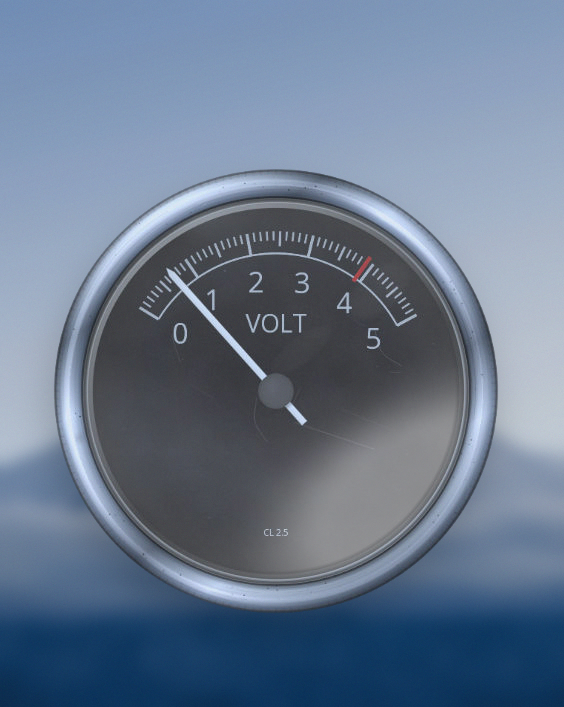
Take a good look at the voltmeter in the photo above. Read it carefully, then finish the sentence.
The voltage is 0.7 V
